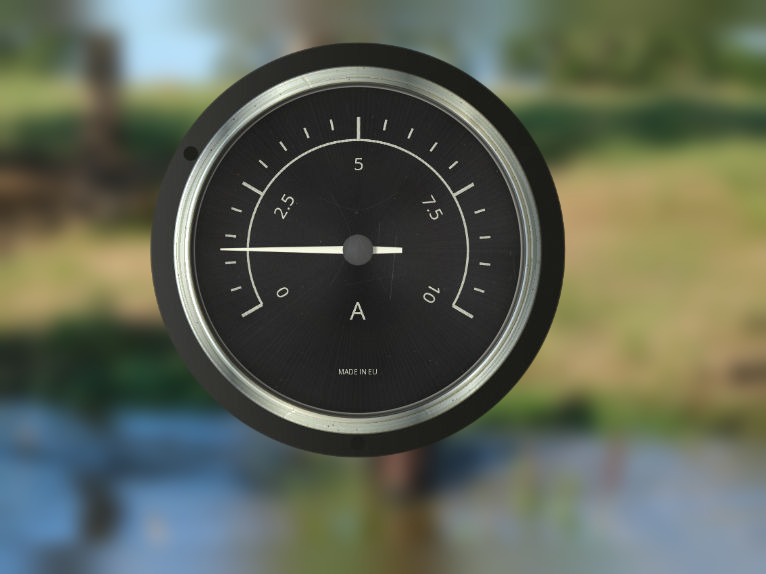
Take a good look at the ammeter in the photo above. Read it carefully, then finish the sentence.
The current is 1.25 A
